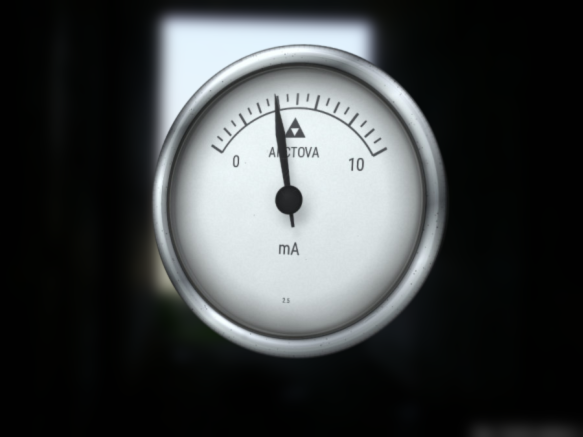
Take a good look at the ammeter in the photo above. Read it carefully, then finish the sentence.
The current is 4 mA
